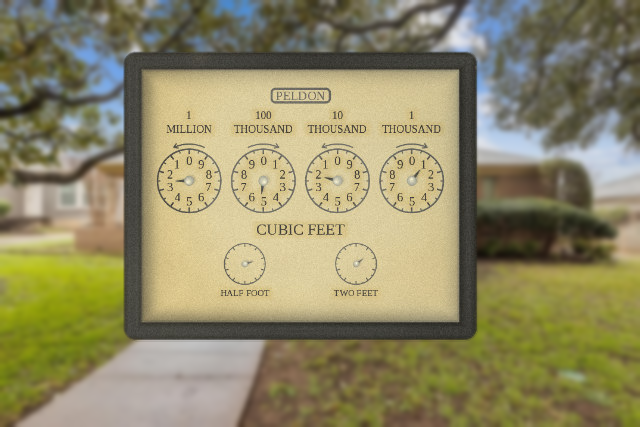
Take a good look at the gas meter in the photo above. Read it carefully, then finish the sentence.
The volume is 252100 ft³
